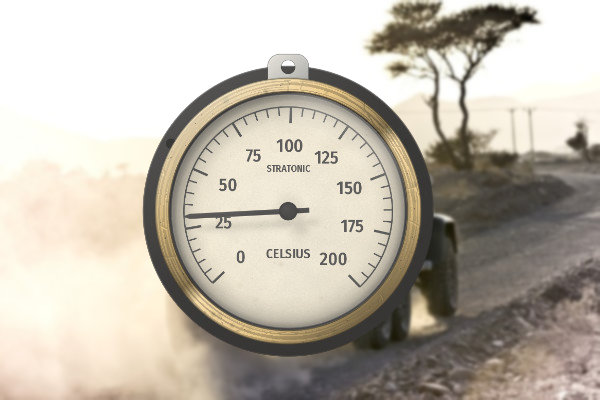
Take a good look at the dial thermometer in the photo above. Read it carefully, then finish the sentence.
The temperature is 30 °C
